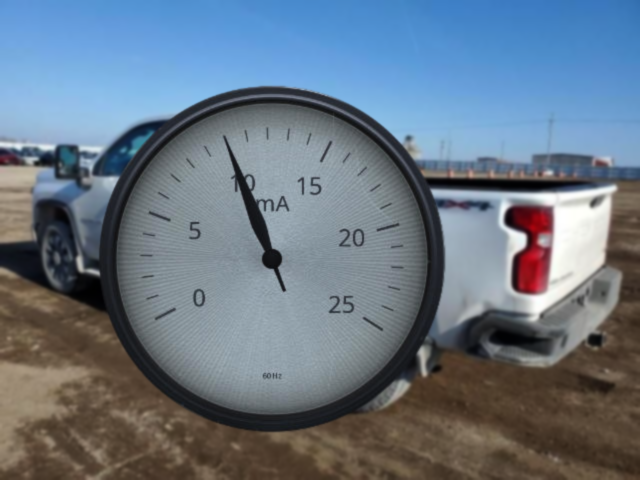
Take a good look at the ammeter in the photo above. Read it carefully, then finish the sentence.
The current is 10 mA
